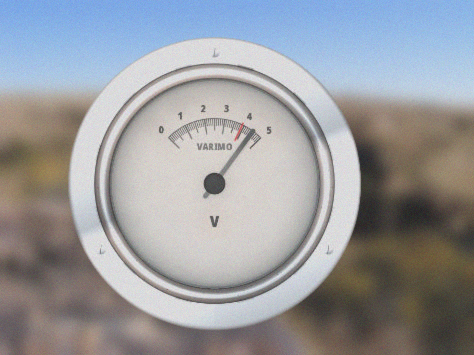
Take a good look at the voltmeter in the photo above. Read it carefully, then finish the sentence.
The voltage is 4.5 V
